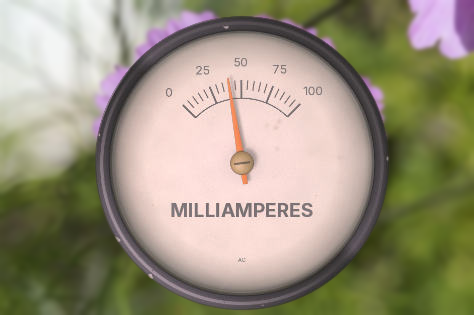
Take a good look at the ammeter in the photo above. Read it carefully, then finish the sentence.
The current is 40 mA
